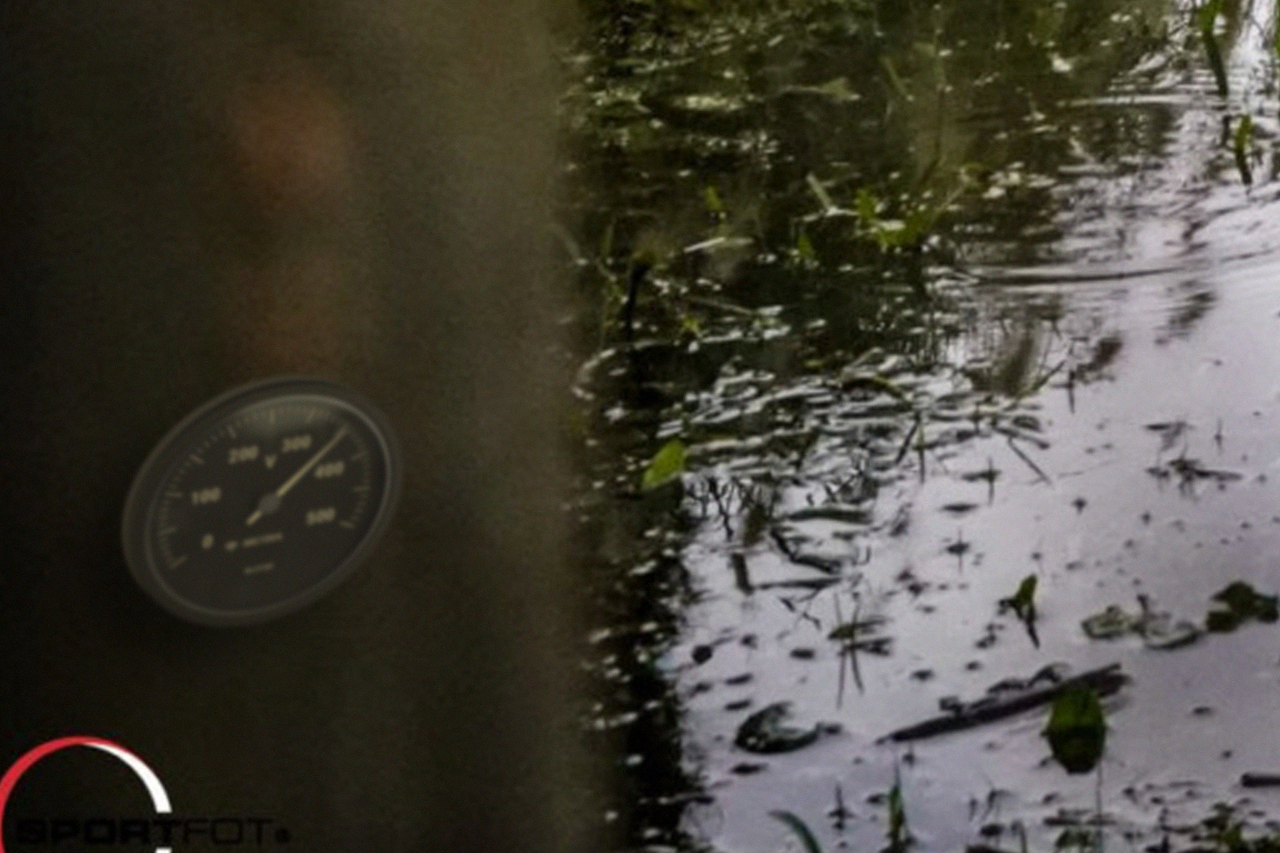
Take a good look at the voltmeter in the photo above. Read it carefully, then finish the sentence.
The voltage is 350 V
